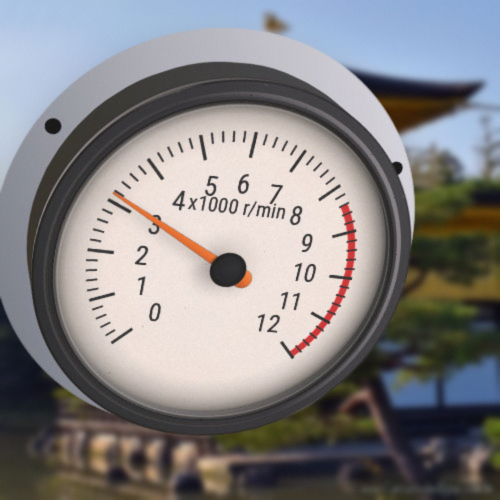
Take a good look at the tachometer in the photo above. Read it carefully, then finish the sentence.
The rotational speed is 3200 rpm
